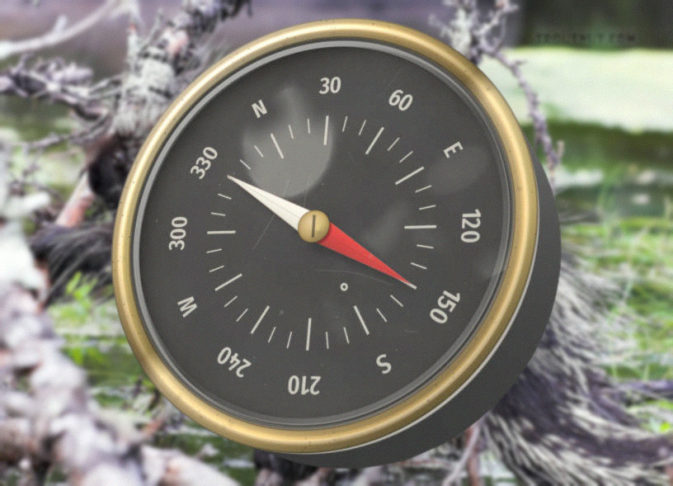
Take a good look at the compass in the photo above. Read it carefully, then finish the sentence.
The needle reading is 150 °
